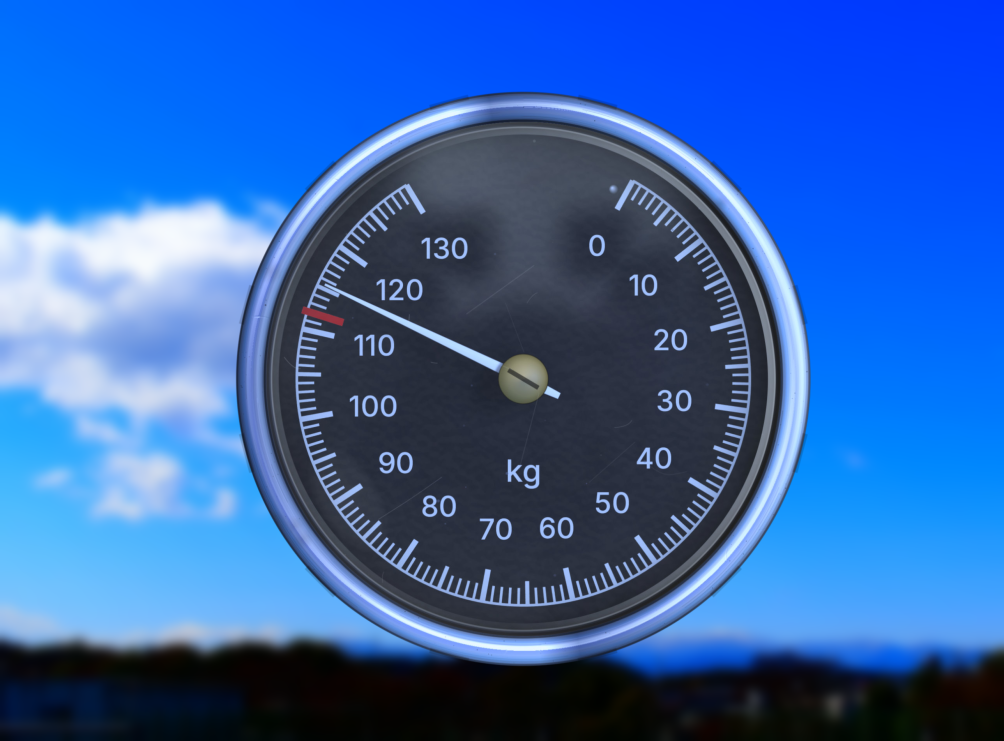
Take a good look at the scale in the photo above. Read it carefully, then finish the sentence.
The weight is 115.5 kg
